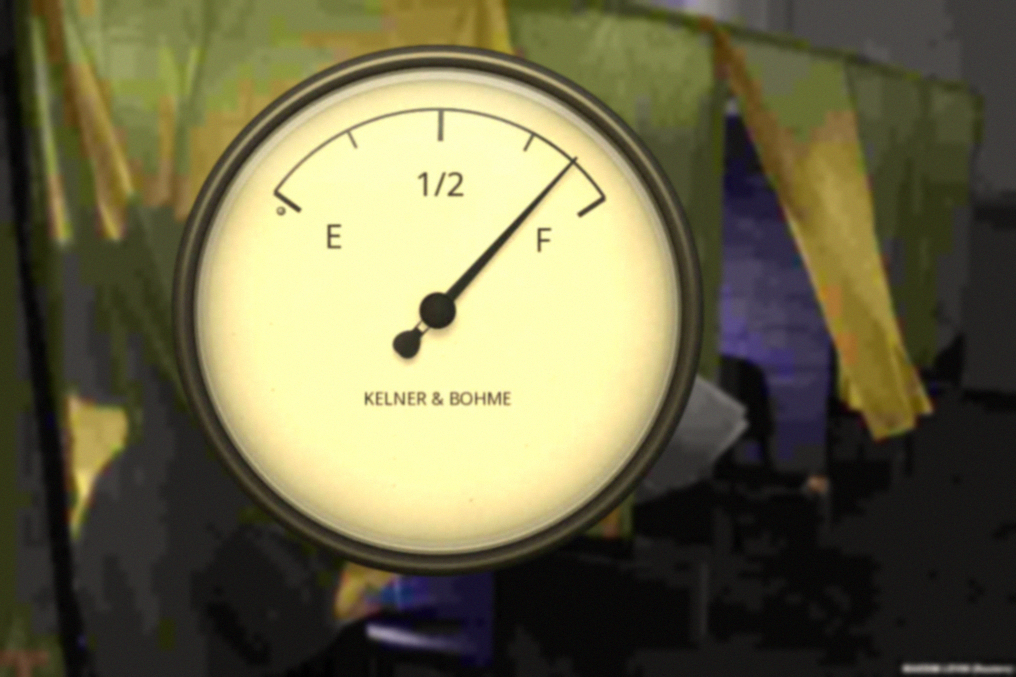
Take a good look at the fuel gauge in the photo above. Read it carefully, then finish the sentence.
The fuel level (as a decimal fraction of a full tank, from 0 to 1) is 0.875
